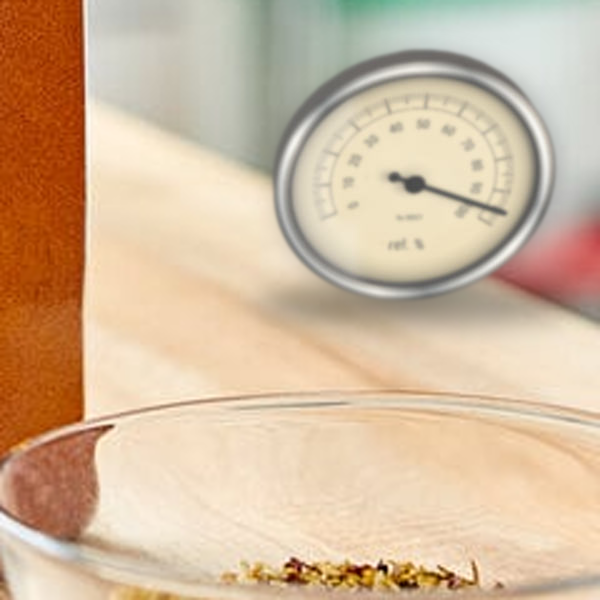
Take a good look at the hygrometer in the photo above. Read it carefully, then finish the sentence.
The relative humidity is 95 %
